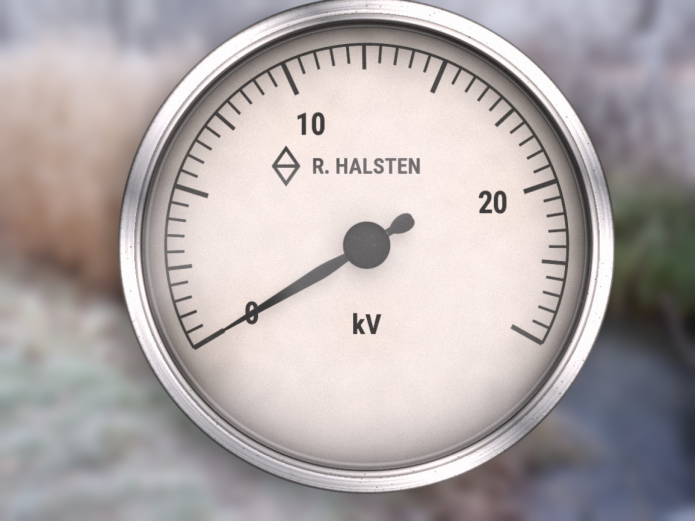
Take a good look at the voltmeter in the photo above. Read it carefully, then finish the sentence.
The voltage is 0 kV
